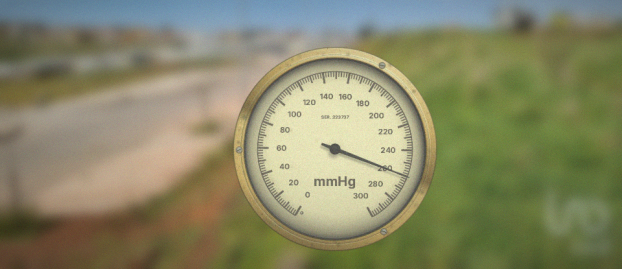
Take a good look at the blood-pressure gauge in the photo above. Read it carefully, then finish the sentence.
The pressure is 260 mmHg
